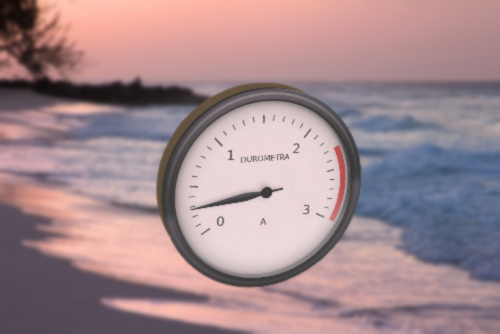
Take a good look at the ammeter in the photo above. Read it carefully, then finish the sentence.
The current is 0.3 A
